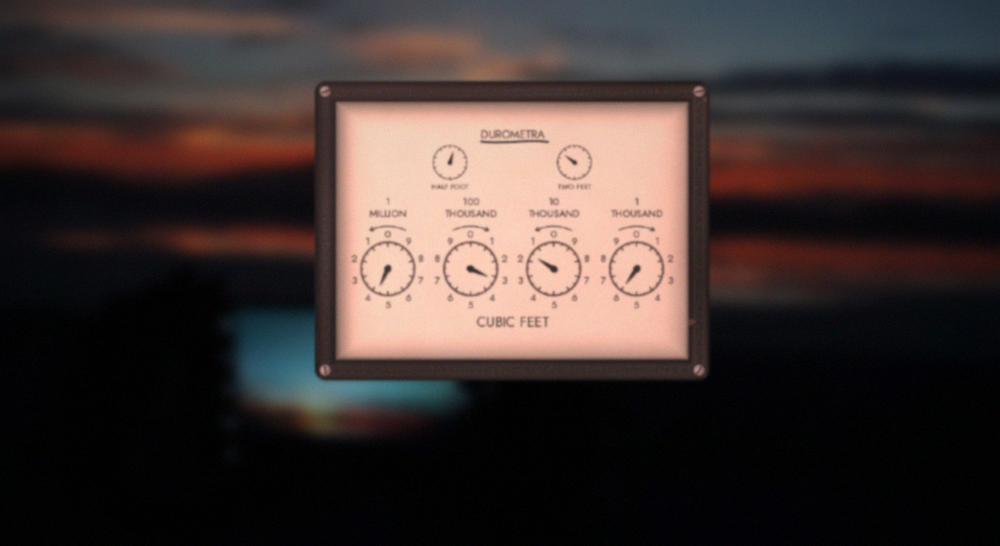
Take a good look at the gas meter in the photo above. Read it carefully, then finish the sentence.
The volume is 431600 ft³
